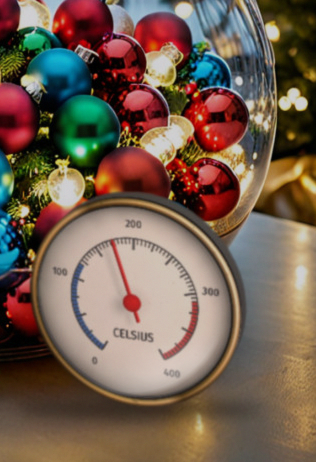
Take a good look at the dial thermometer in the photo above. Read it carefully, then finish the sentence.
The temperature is 175 °C
